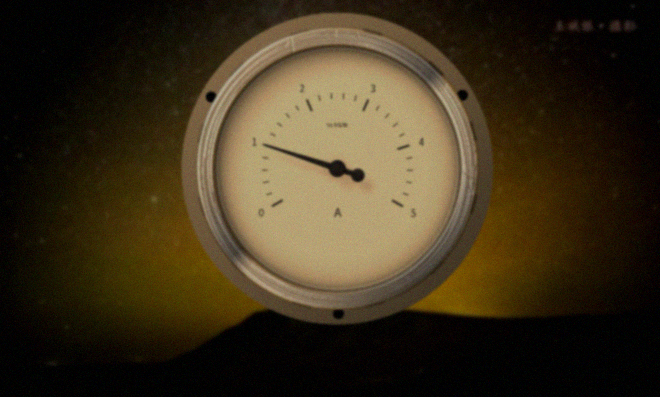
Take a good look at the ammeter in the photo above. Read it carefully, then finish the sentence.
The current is 1 A
